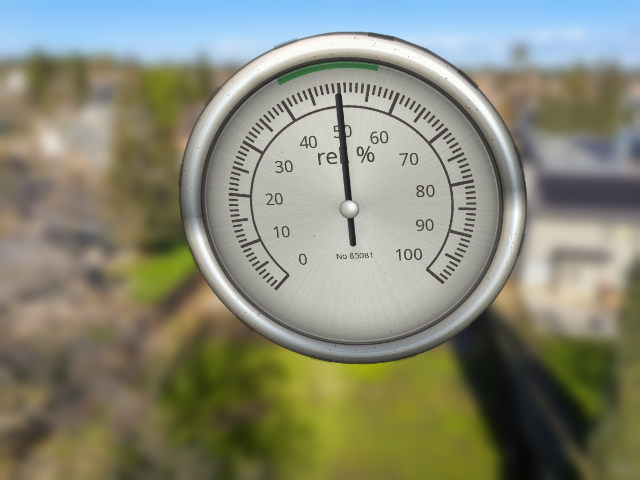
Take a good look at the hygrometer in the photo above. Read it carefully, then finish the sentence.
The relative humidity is 50 %
